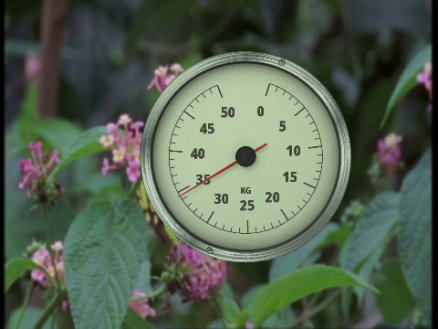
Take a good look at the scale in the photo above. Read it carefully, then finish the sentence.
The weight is 34.5 kg
